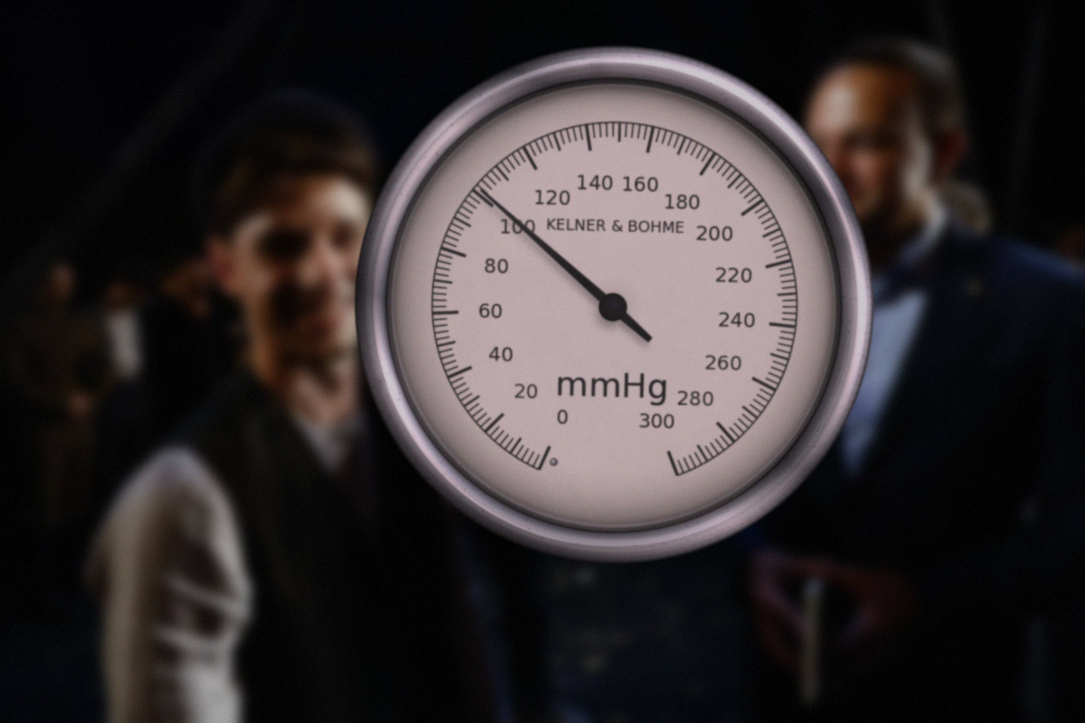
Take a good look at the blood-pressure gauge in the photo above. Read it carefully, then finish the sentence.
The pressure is 102 mmHg
